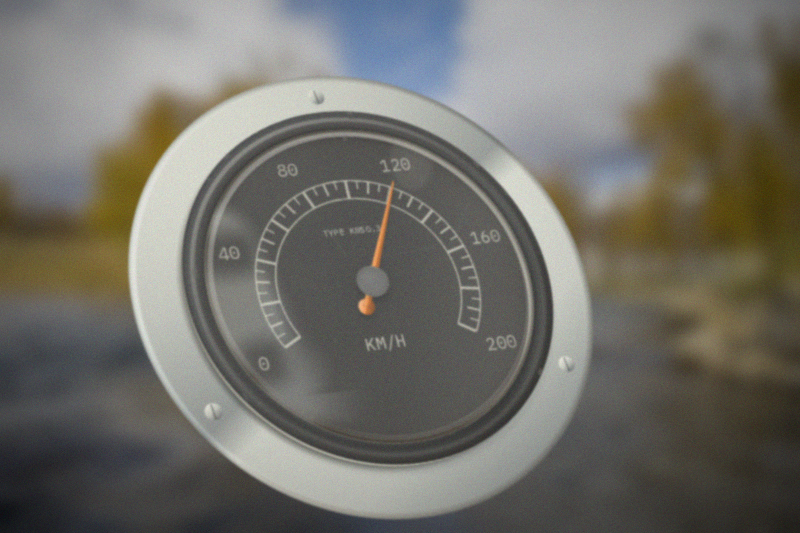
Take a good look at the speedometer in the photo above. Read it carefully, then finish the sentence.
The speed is 120 km/h
